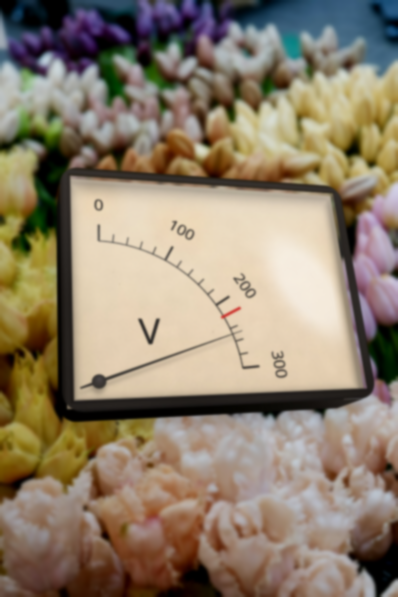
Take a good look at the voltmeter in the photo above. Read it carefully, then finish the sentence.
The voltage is 250 V
